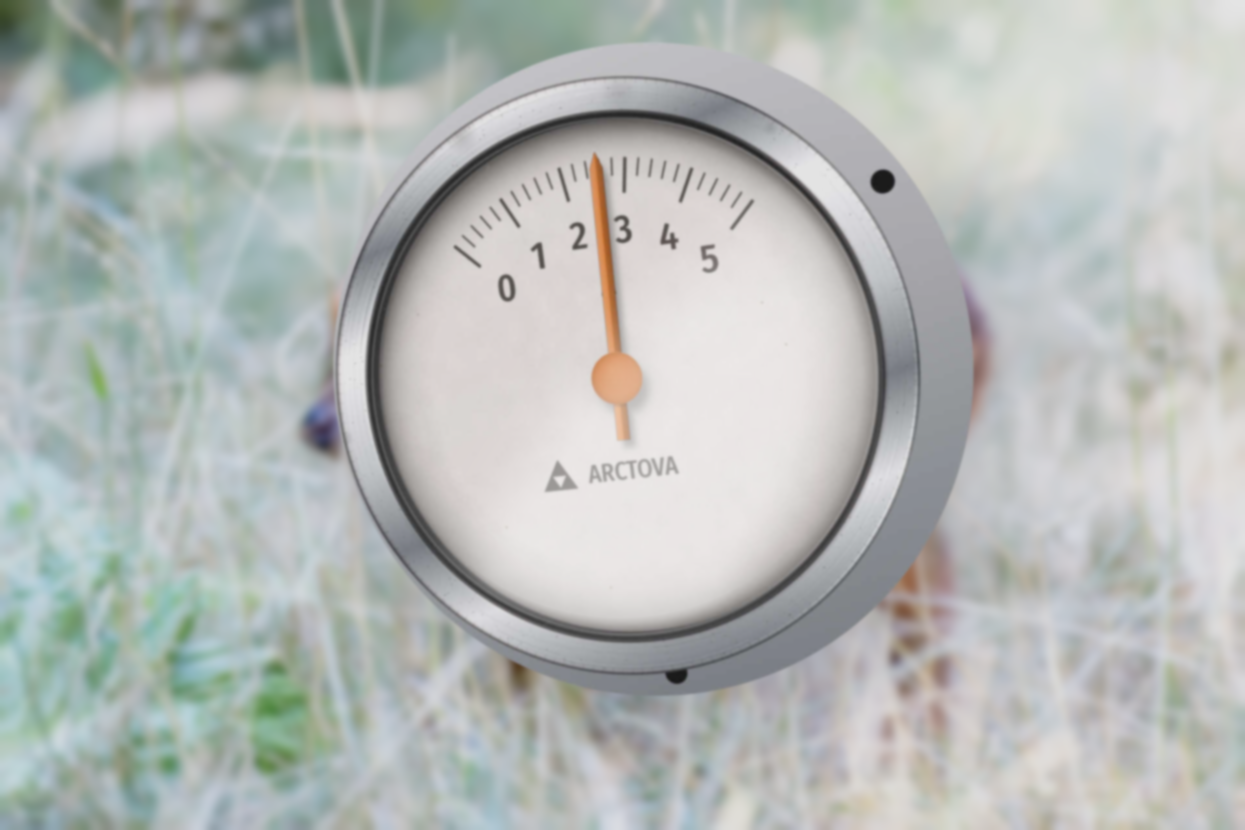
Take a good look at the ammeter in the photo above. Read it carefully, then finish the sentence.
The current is 2.6 A
